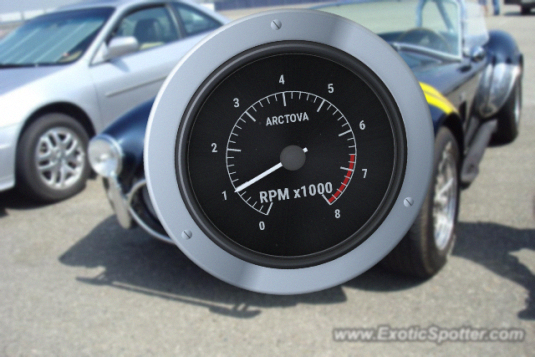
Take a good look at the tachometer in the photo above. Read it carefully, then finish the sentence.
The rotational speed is 1000 rpm
